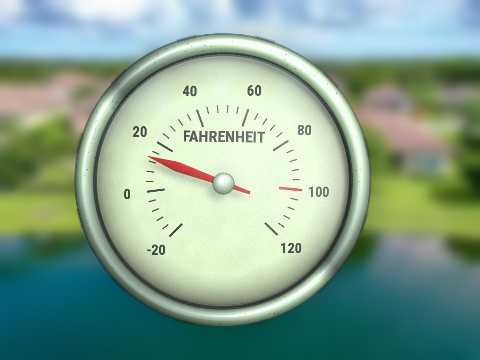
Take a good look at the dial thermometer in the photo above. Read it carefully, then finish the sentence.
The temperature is 14 °F
